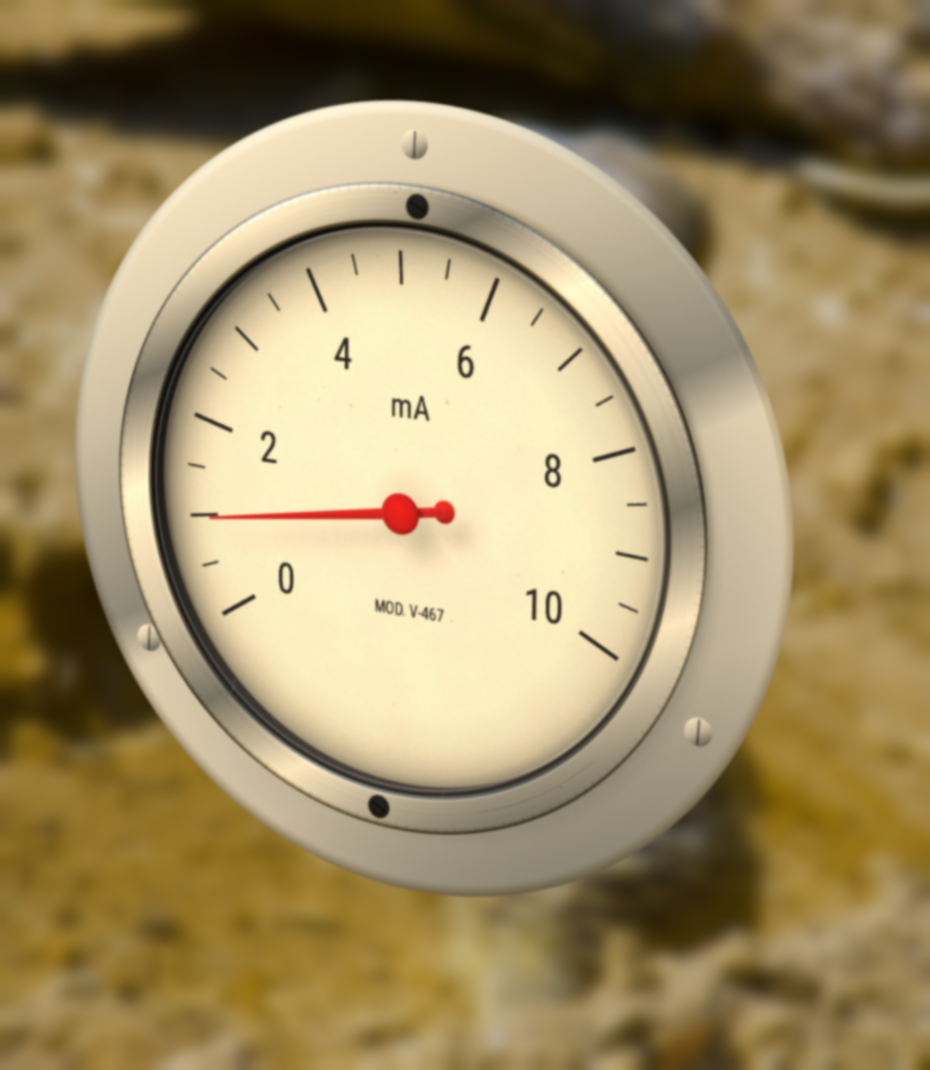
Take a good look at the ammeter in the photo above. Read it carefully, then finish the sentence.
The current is 1 mA
